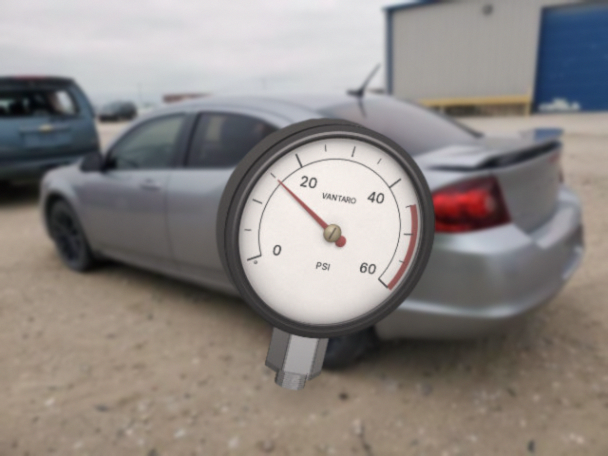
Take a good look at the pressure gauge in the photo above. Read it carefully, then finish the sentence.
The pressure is 15 psi
